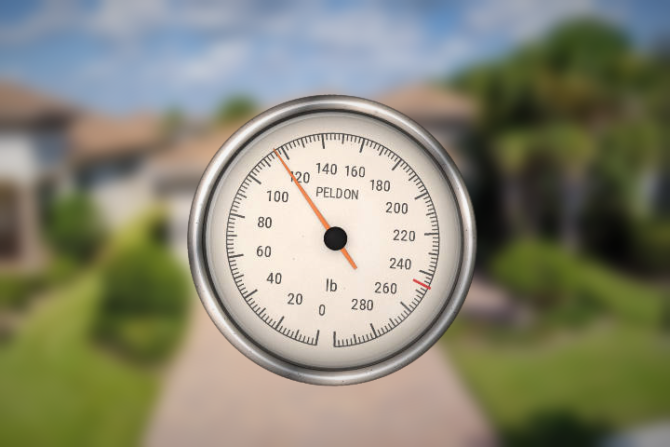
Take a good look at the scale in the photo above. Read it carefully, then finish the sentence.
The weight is 116 lb
